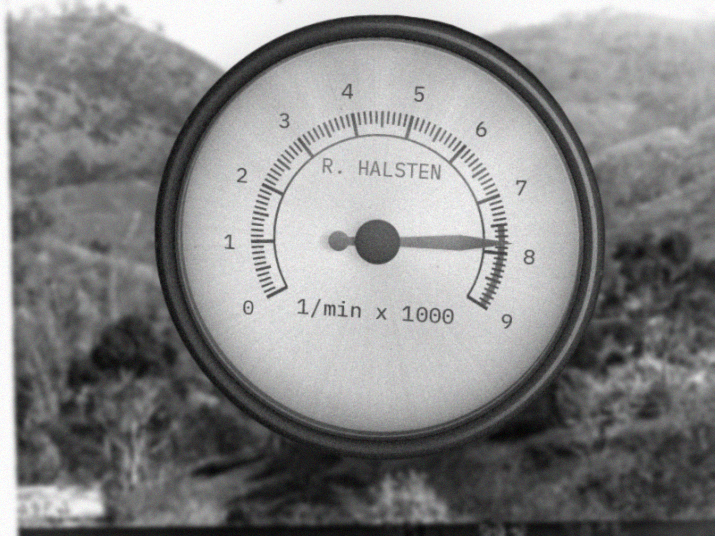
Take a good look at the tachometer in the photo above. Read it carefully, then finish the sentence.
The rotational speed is 7800 rpm
